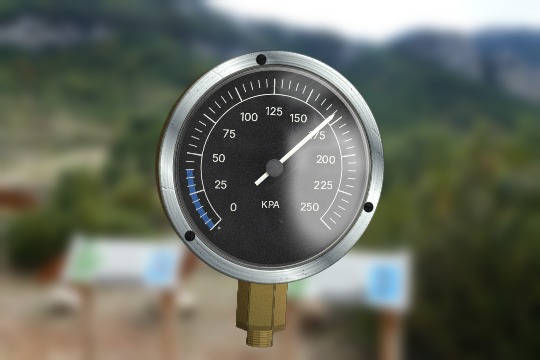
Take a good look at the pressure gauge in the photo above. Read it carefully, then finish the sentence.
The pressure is 170 kPa
